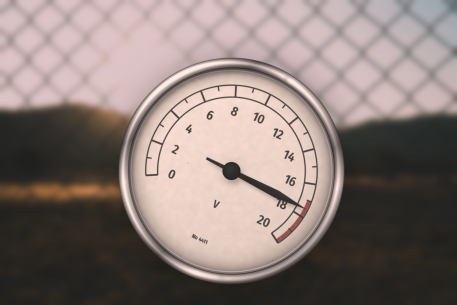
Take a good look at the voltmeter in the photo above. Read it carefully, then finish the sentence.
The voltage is 17.5 V
